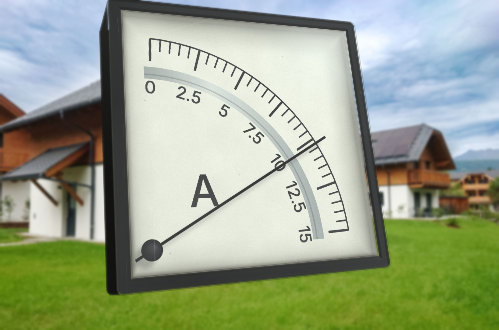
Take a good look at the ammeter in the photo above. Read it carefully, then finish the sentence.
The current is 10.25 A
